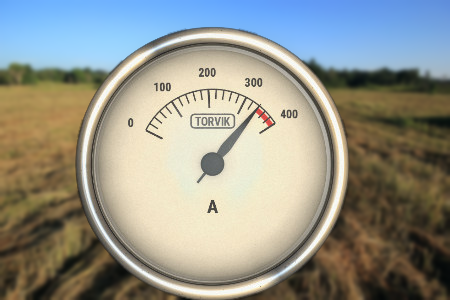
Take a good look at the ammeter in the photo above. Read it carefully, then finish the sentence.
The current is 340 A
